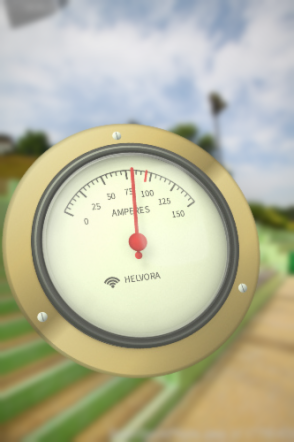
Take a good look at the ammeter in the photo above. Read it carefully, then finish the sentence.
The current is 80 A
